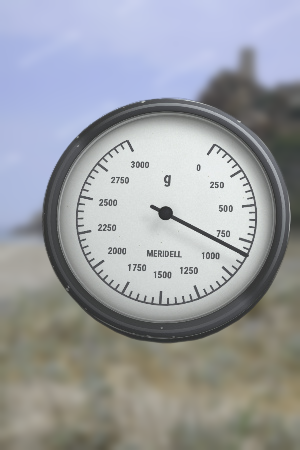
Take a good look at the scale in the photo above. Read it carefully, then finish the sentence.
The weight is 850 g
